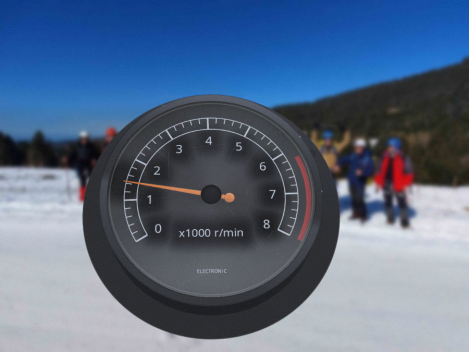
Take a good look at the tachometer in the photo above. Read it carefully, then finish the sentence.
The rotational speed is 1400 rpm
